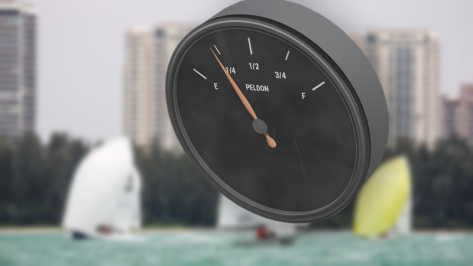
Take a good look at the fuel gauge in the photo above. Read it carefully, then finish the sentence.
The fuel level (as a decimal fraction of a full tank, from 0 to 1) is 0.25
